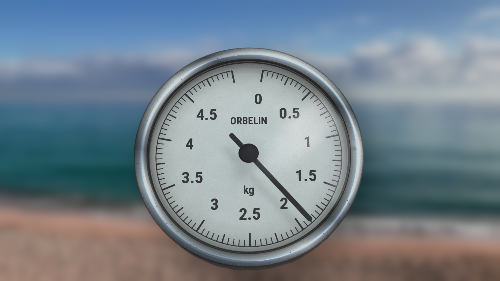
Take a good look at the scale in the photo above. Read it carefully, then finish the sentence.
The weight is 1.9 kg
